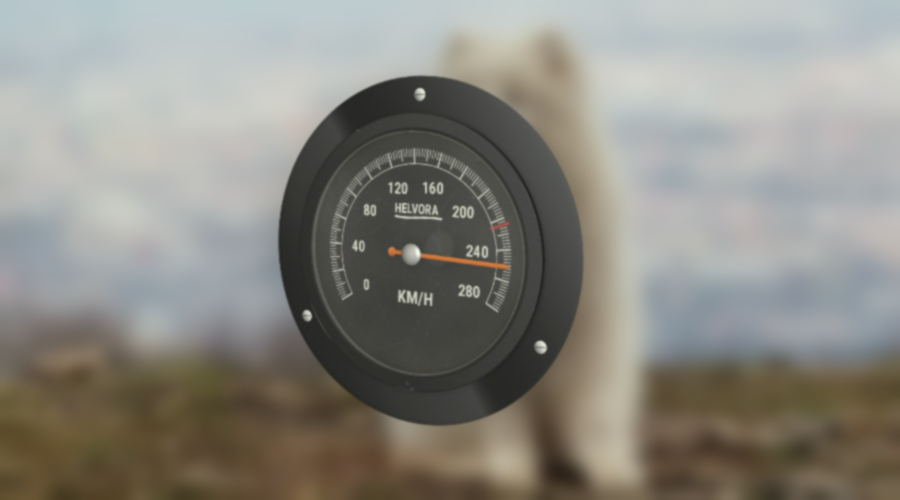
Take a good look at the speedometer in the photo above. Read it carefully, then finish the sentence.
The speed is 250 km/h
